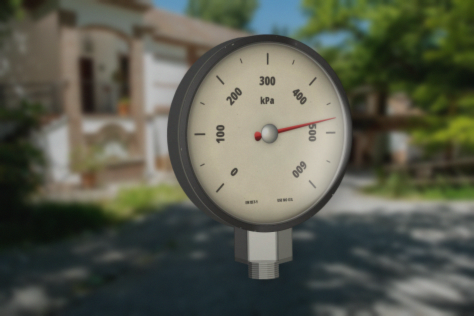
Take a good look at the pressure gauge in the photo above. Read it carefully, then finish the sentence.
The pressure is 475 kPa
